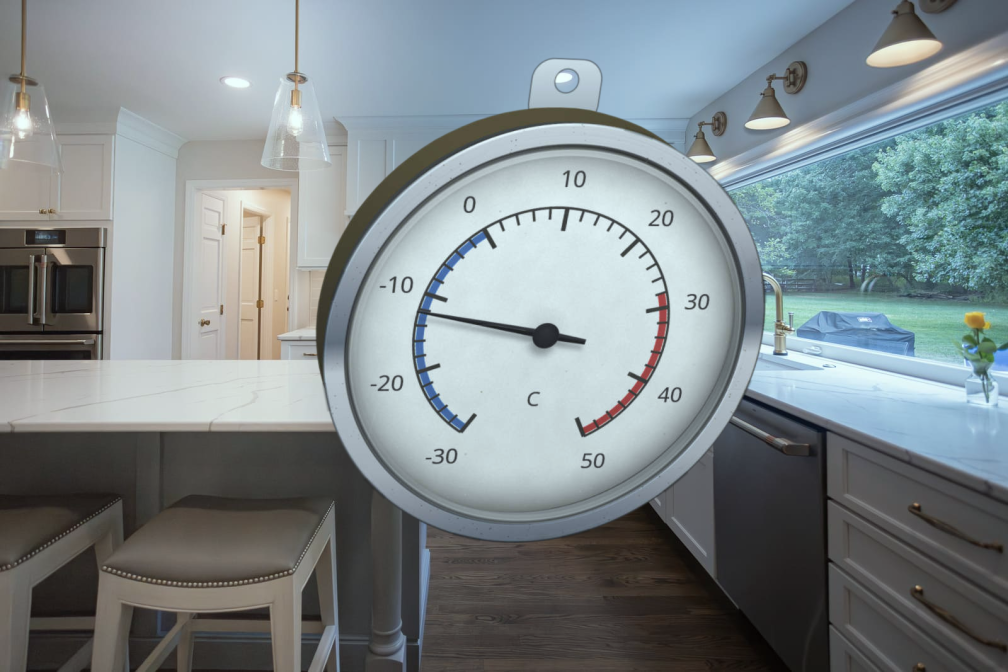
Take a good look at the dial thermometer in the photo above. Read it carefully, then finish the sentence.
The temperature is -12 °C
